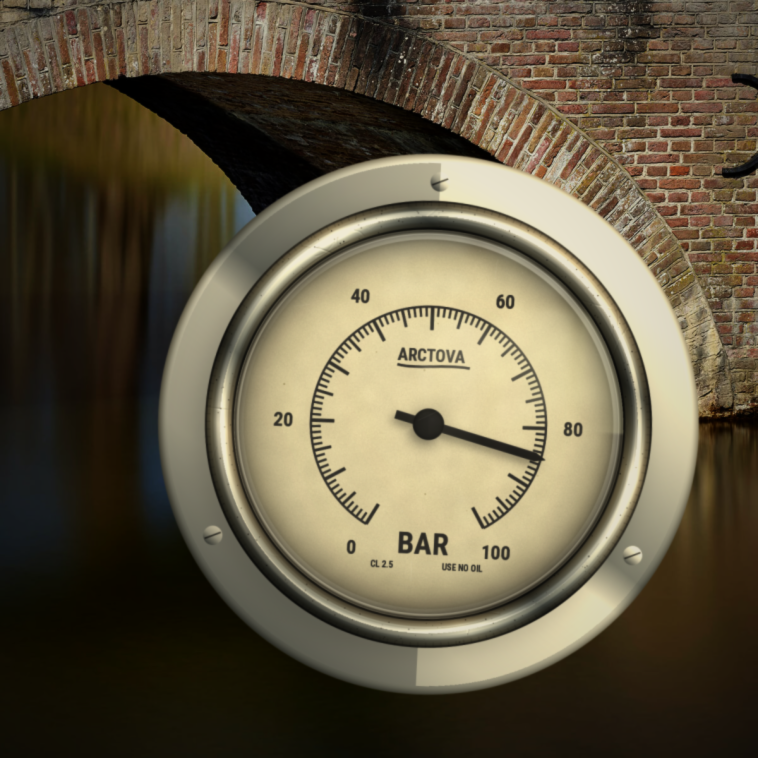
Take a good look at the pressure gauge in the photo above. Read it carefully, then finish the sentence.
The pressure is 85 bar
